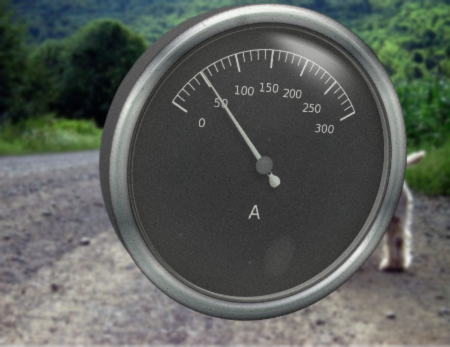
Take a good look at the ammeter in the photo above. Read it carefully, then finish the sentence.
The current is 50 A
